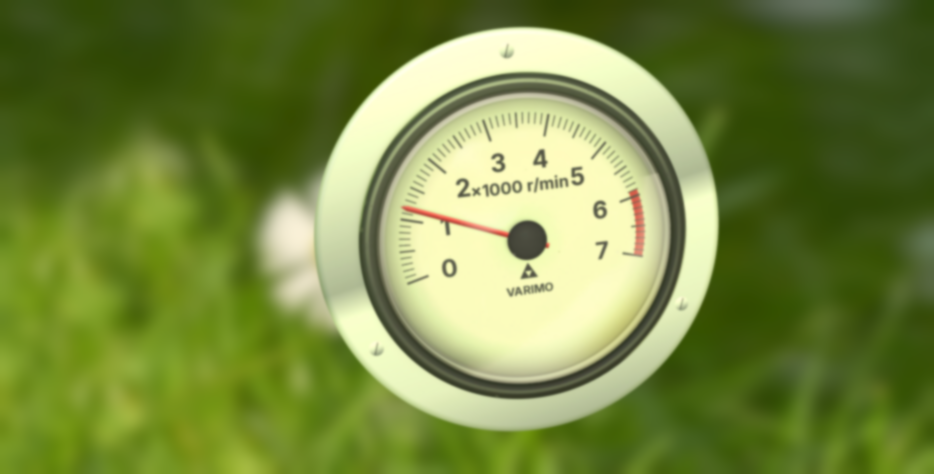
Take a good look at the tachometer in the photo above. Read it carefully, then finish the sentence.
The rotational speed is 1200 rpm
